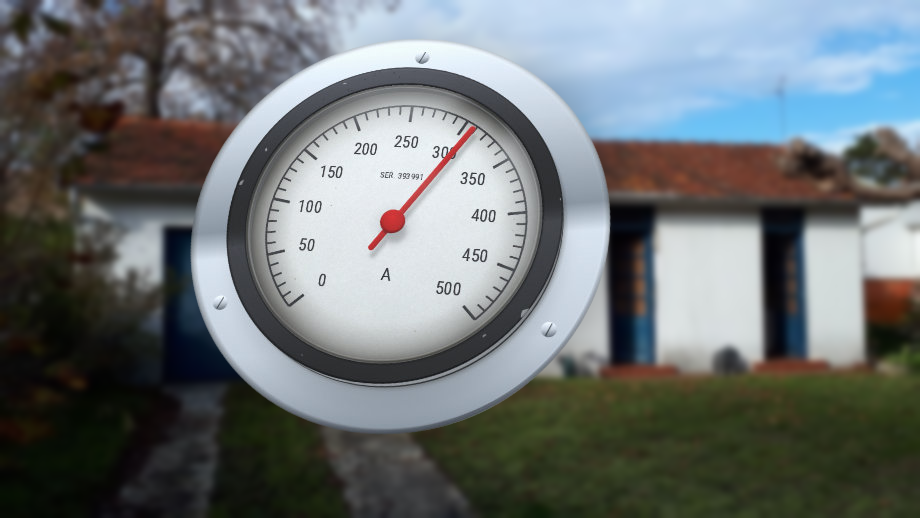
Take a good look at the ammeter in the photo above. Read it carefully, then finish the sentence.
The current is 310 A
